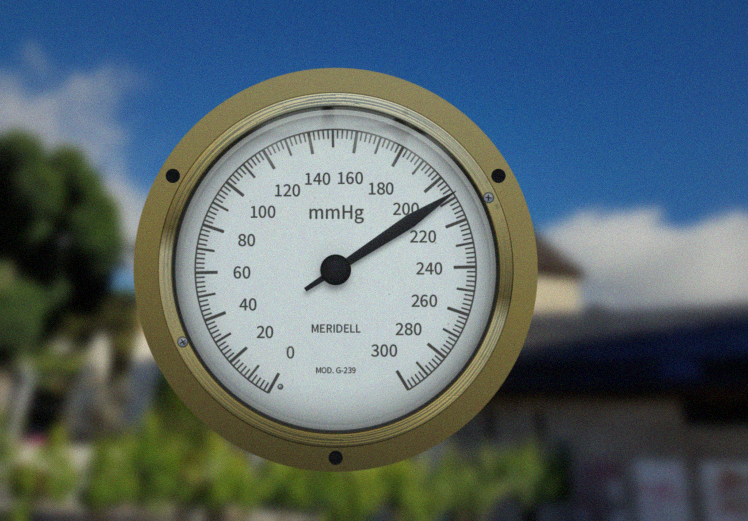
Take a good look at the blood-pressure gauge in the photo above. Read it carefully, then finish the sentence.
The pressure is 208 mmHg
